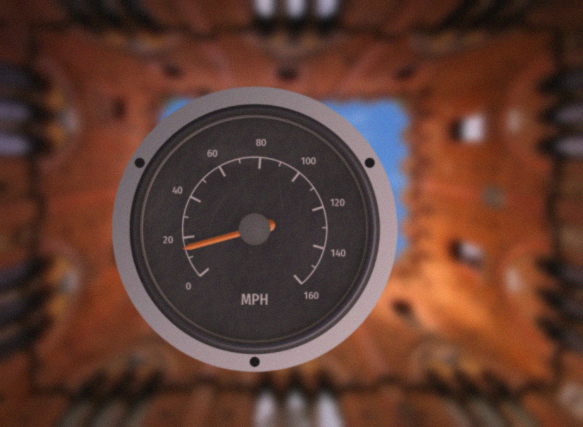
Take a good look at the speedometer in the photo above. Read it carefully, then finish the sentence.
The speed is 15 mph
